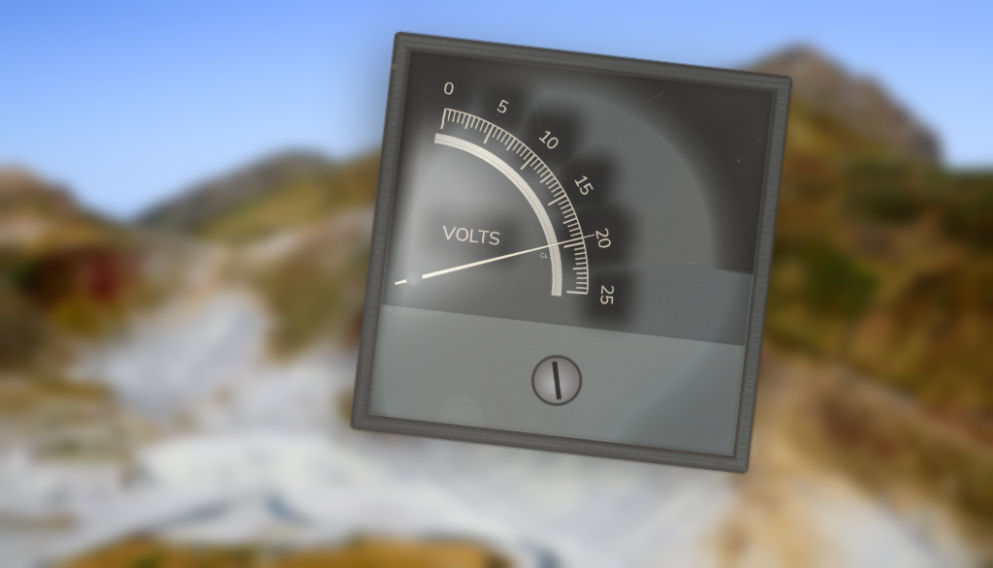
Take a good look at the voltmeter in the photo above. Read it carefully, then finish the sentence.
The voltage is 19.5 V
